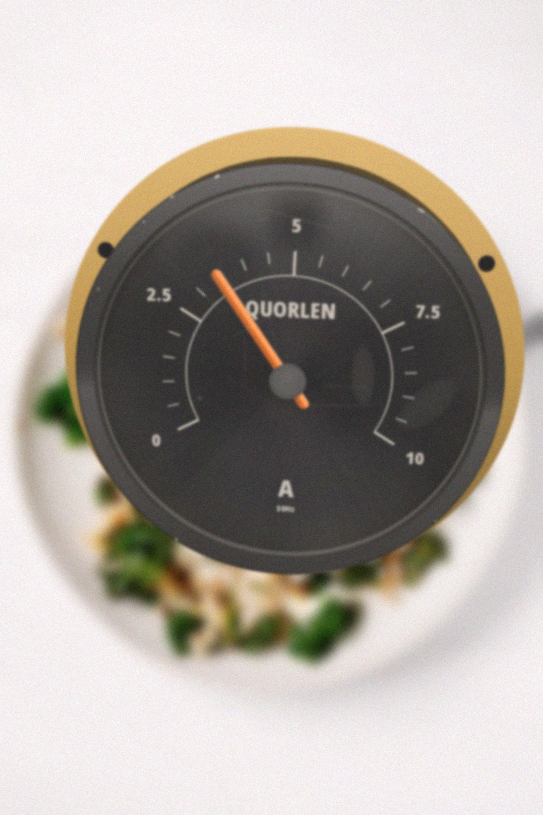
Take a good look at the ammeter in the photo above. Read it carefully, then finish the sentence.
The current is 3.5 A
